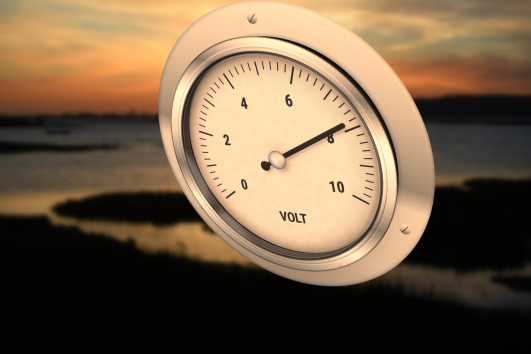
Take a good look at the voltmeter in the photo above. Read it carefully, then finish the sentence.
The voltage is 7.8 V
